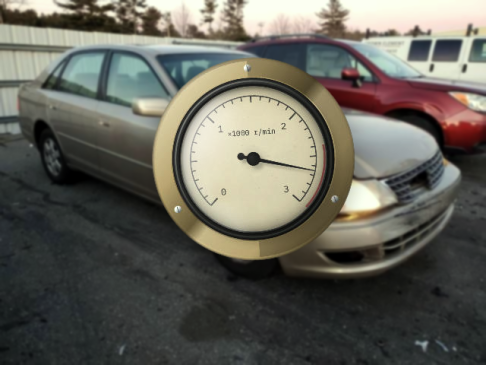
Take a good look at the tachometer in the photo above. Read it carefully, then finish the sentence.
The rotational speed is 2650 rpm
